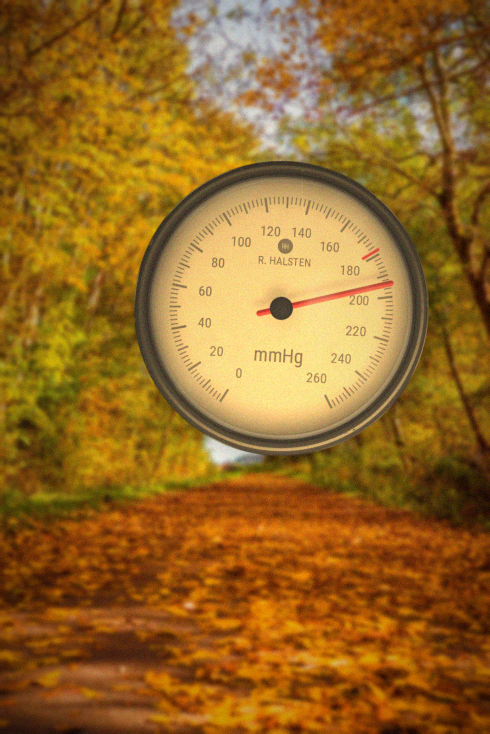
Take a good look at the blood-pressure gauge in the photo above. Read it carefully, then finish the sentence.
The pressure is 194 mmHg
